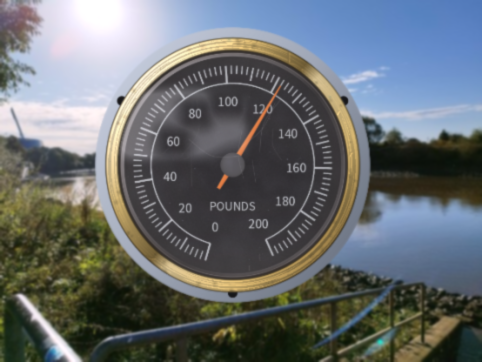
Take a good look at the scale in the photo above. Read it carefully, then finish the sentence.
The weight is 122 lb
